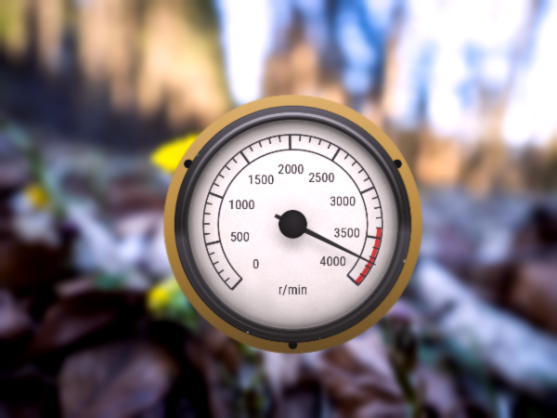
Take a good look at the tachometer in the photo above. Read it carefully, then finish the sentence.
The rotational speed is 3750 rpm
